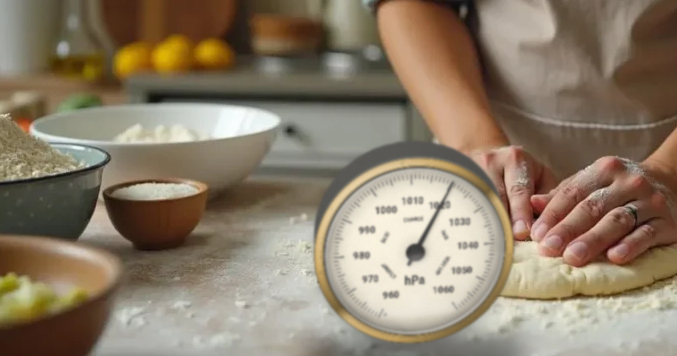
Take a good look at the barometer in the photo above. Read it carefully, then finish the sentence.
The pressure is 1020 hPa
